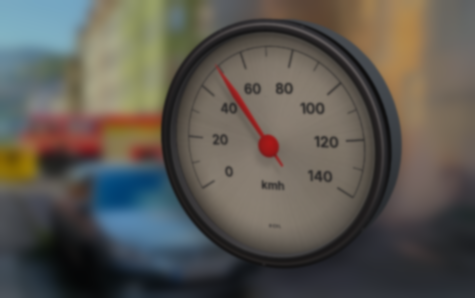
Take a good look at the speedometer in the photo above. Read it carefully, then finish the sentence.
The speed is 50 km/h
